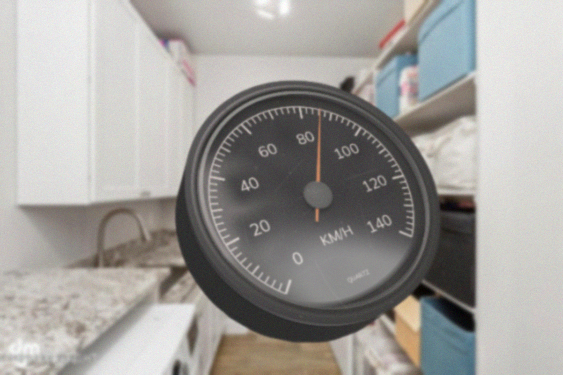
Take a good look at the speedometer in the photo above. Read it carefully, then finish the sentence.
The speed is 86 km/h
